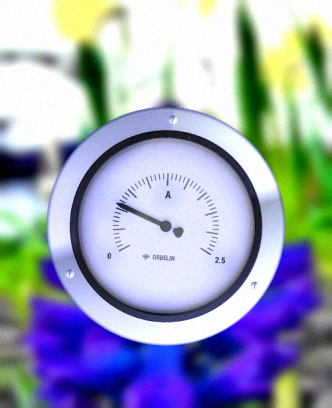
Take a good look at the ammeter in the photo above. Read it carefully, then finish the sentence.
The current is 0.55 A
